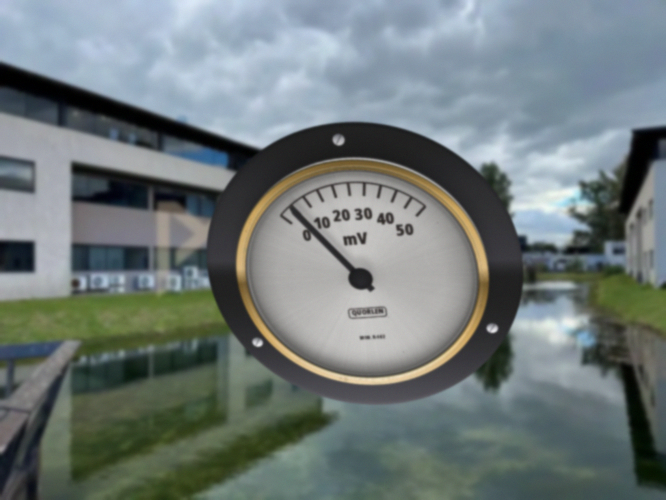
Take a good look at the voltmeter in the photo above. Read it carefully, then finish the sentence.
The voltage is 5 mV
